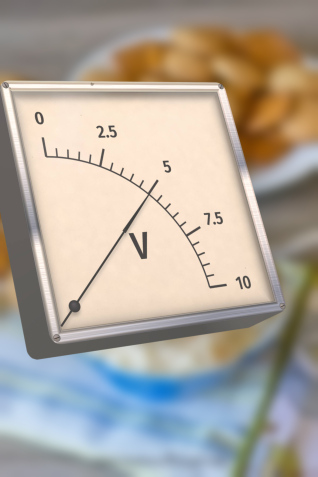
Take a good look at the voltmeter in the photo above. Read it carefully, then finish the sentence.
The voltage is 5 V
